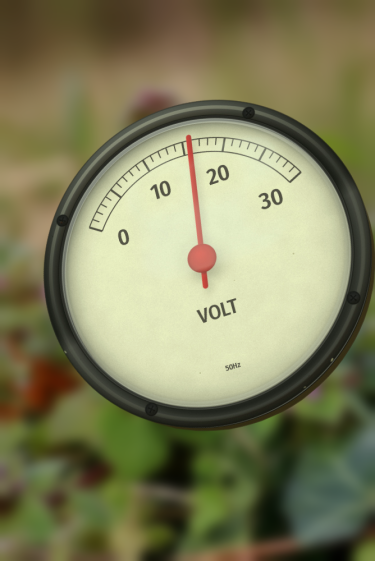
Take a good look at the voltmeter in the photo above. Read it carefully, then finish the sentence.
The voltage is 16 V
